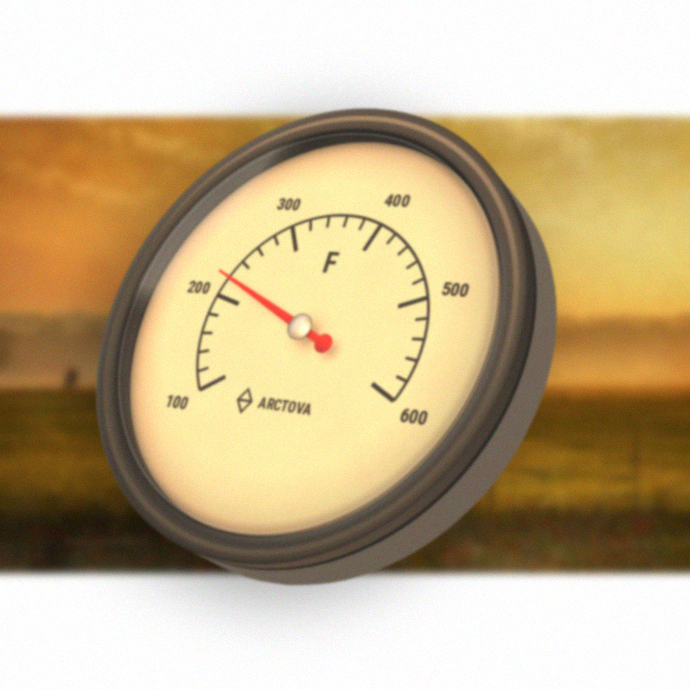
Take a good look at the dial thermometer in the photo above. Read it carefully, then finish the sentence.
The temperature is 220 °F
